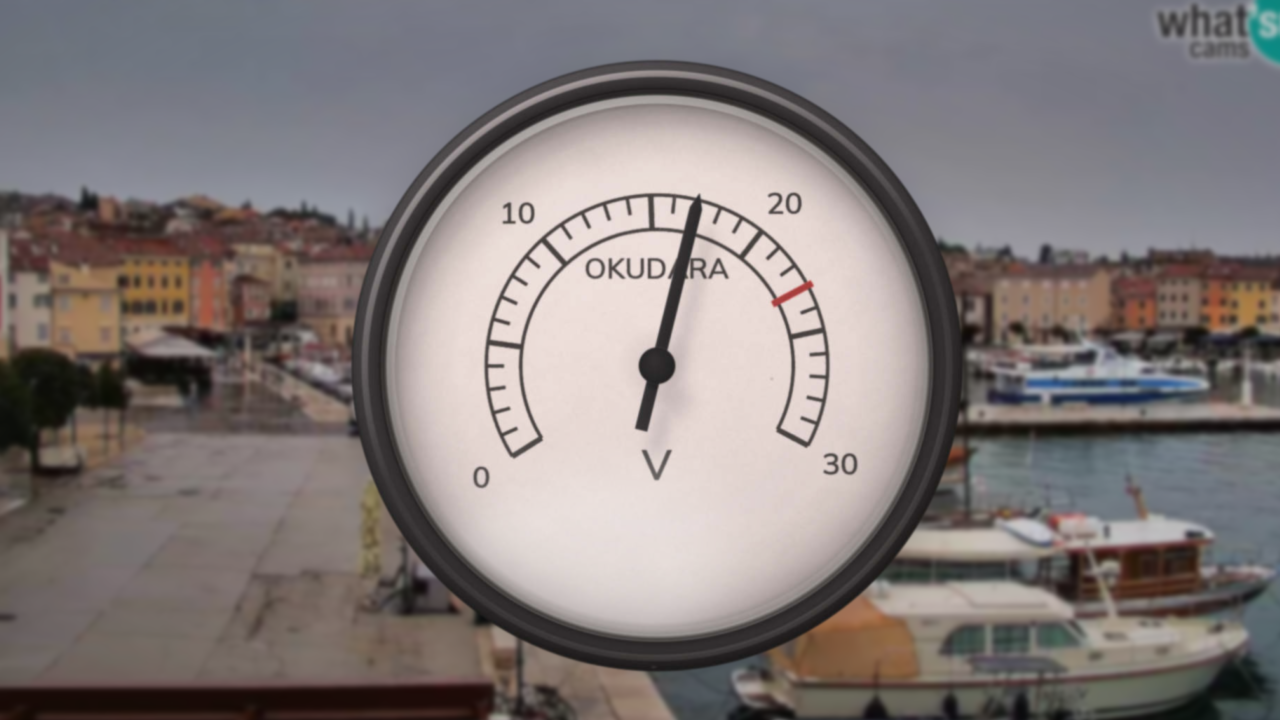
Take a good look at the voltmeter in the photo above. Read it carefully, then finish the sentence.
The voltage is 17 V
